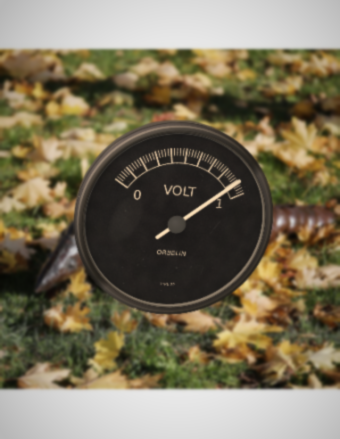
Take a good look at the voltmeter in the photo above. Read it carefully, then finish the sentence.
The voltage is 0.9 V
